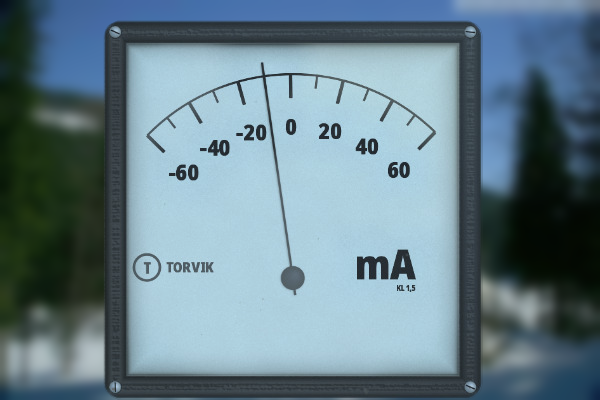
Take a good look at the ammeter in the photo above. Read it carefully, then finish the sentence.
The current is -10 mA
